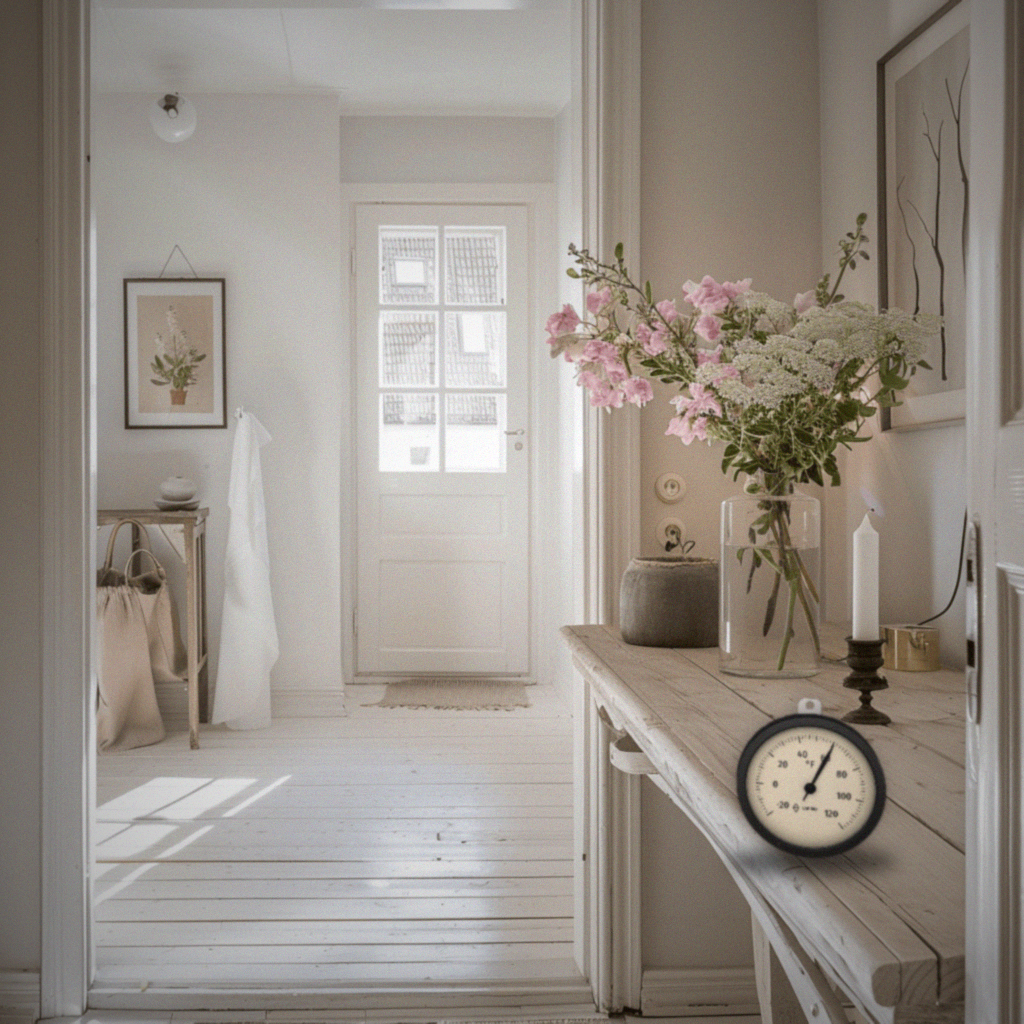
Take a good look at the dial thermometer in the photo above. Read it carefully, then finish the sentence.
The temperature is 60 °F
